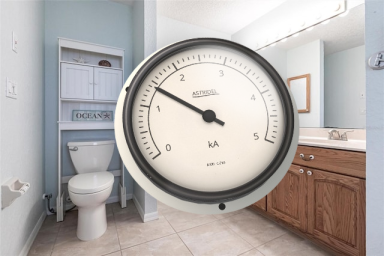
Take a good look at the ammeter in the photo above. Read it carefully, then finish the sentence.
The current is 1.4 kA
